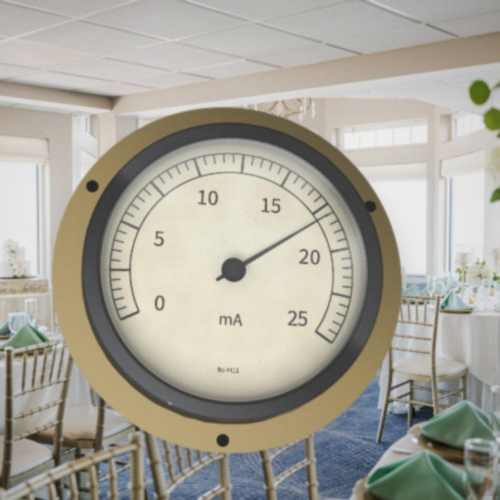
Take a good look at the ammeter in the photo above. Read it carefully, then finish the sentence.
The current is 18 mA
